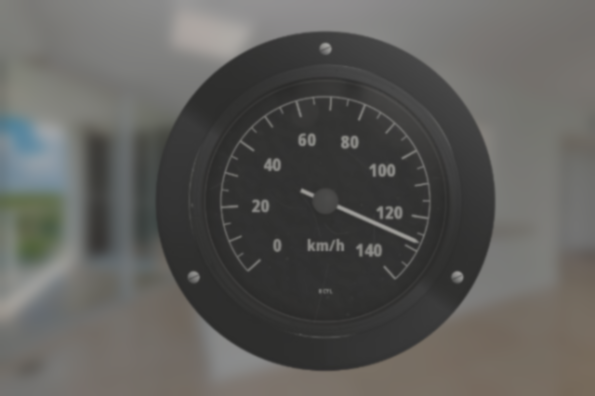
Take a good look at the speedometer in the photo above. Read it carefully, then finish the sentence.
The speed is 127.5 km/h
